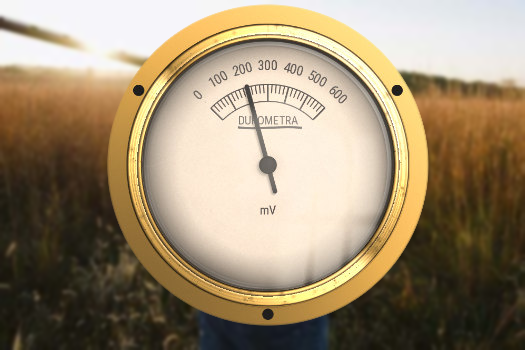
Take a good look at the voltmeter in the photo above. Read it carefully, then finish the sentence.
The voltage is 200 mV
